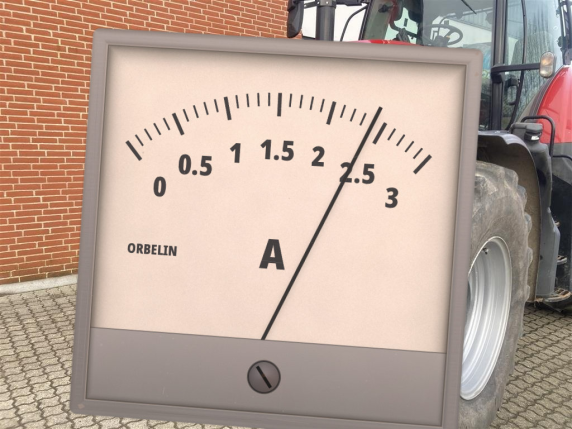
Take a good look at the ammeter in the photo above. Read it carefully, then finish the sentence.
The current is 2.4 A
